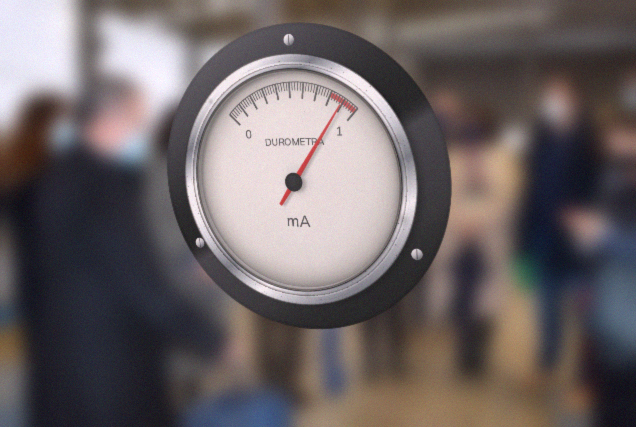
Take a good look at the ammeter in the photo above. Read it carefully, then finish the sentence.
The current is 0.9 mA
